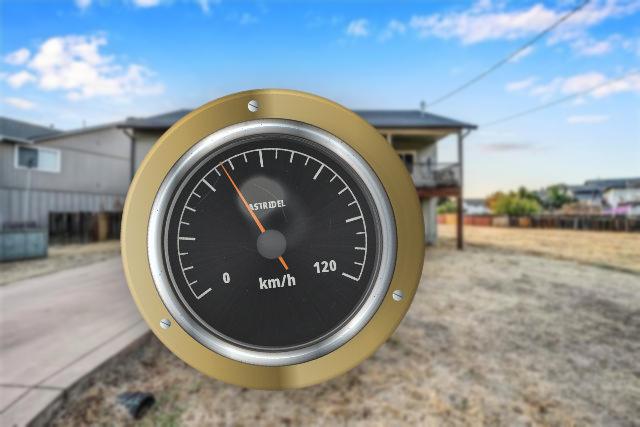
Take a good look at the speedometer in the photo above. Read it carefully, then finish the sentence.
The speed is 47.5 km/h
